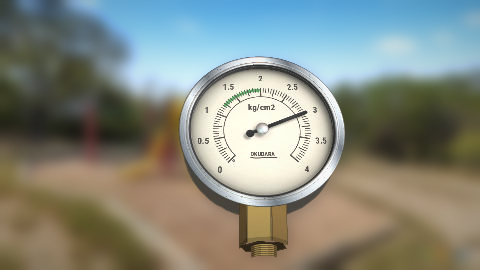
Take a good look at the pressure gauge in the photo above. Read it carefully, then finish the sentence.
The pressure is 3 kg/cm²
